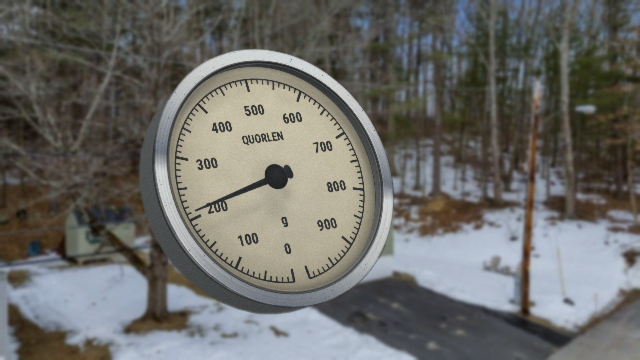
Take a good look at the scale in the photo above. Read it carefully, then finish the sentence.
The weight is 210 g
